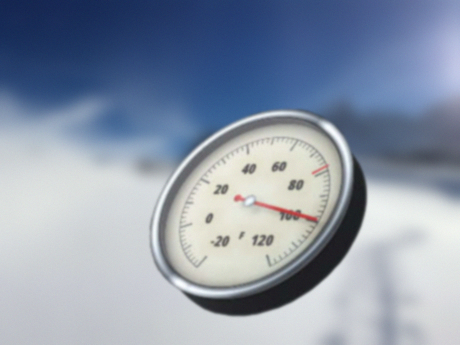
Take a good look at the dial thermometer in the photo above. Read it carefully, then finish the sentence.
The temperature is 100 °F
